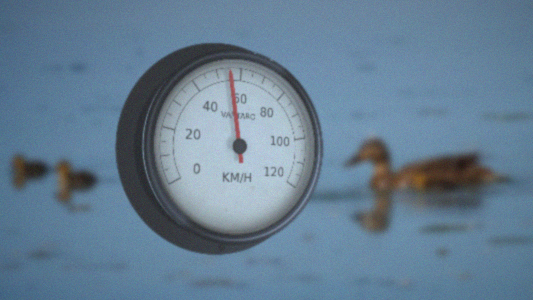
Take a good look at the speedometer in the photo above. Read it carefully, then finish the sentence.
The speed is 55 km/h
